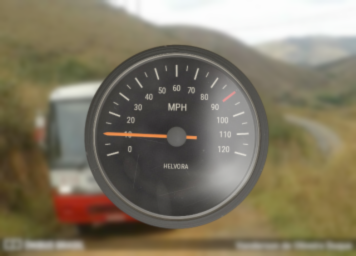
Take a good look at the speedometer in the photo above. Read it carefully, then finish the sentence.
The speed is 10 mph
